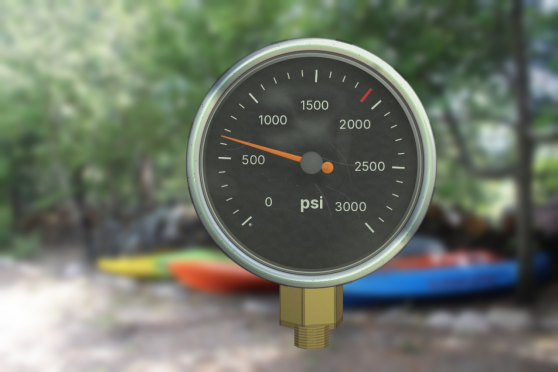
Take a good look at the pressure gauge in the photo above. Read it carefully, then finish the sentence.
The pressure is 650 psi
